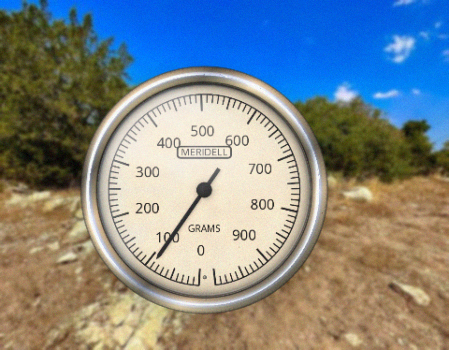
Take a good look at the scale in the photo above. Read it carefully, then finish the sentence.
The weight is 90 g
